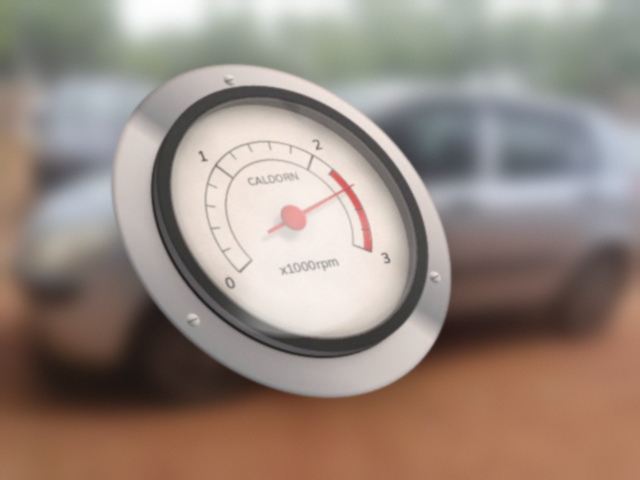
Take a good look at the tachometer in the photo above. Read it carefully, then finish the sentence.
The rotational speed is 2400 rpm
